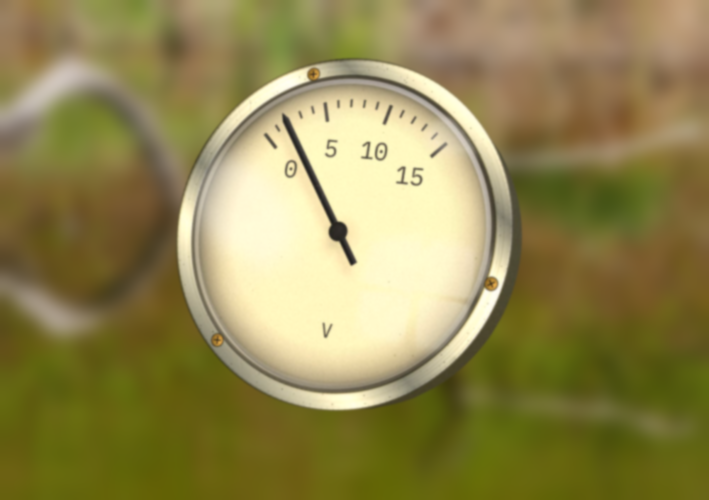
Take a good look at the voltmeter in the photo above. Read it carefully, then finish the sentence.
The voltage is 2 V
